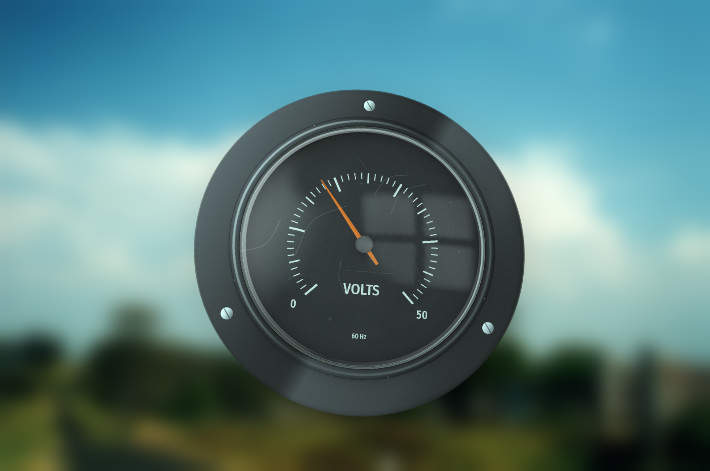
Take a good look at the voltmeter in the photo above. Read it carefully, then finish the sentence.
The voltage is 18 V
